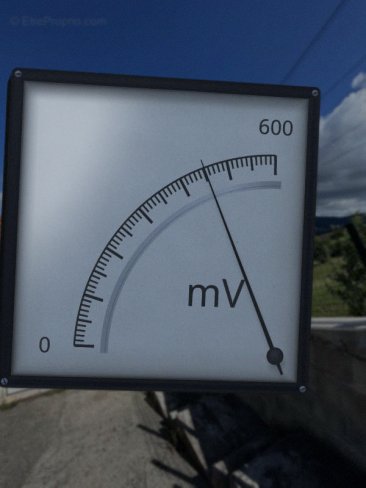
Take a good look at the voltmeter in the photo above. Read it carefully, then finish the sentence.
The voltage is 450 mV
